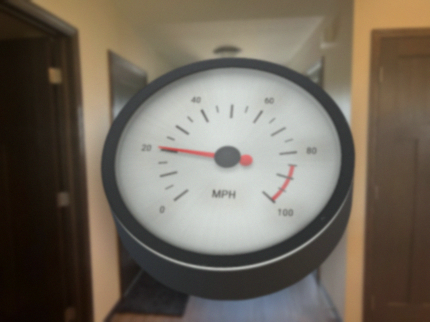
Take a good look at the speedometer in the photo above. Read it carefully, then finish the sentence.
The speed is 20 mph
